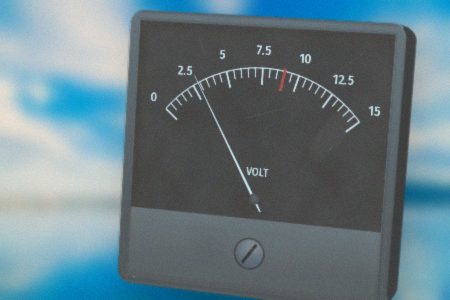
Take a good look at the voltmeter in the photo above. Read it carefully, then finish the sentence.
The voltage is 3 V
